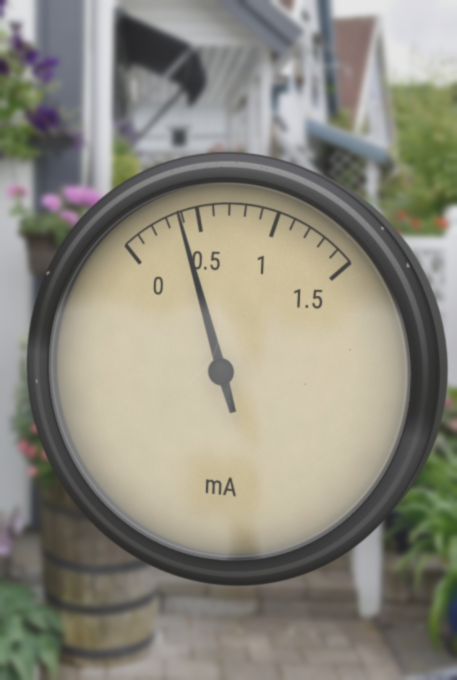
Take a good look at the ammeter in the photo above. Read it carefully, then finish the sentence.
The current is 0.4 mA
